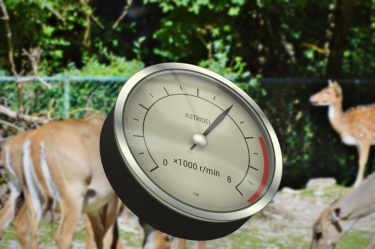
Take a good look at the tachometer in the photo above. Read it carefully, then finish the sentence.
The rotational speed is 5000 rpm
